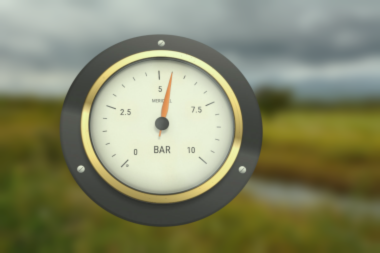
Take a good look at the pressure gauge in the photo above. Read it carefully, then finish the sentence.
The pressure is 5.5 bar
